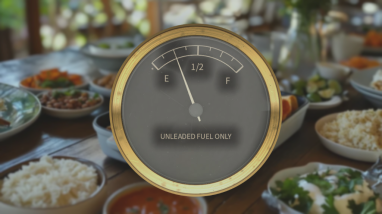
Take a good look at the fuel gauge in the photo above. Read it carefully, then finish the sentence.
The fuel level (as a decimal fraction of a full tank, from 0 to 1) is 0.25
